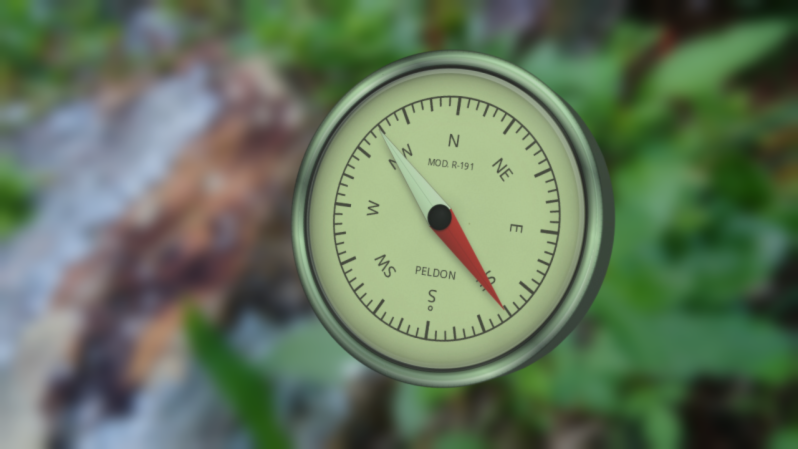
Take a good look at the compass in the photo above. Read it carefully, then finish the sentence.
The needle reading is 135 °
